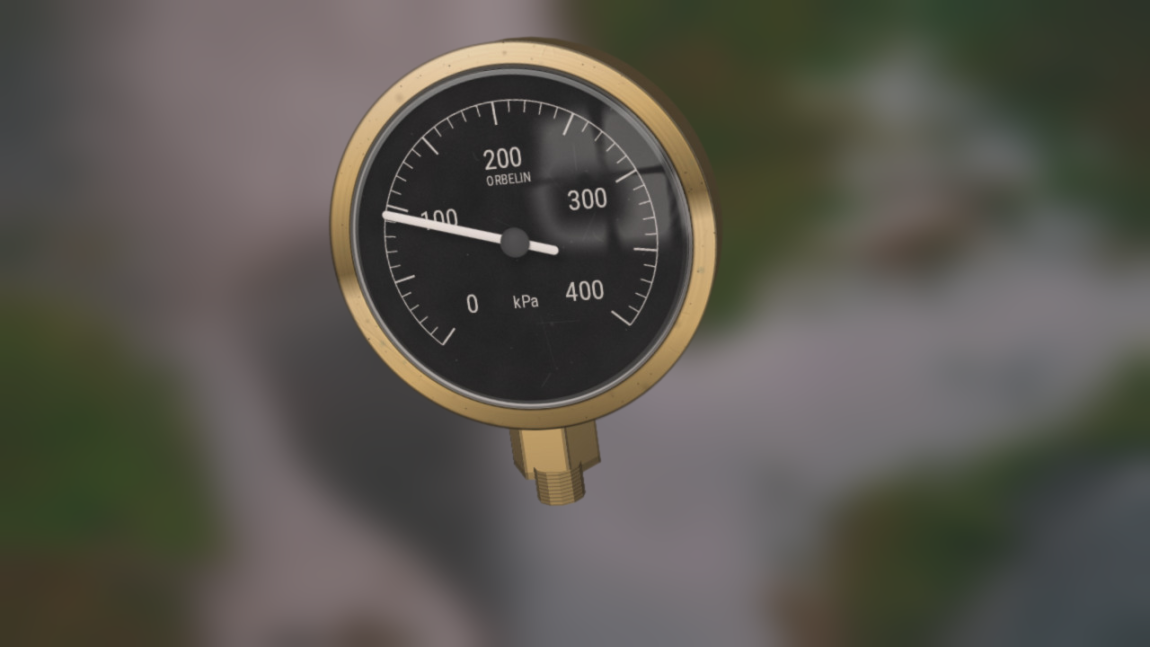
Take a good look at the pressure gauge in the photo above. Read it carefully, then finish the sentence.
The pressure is 95 kPa
